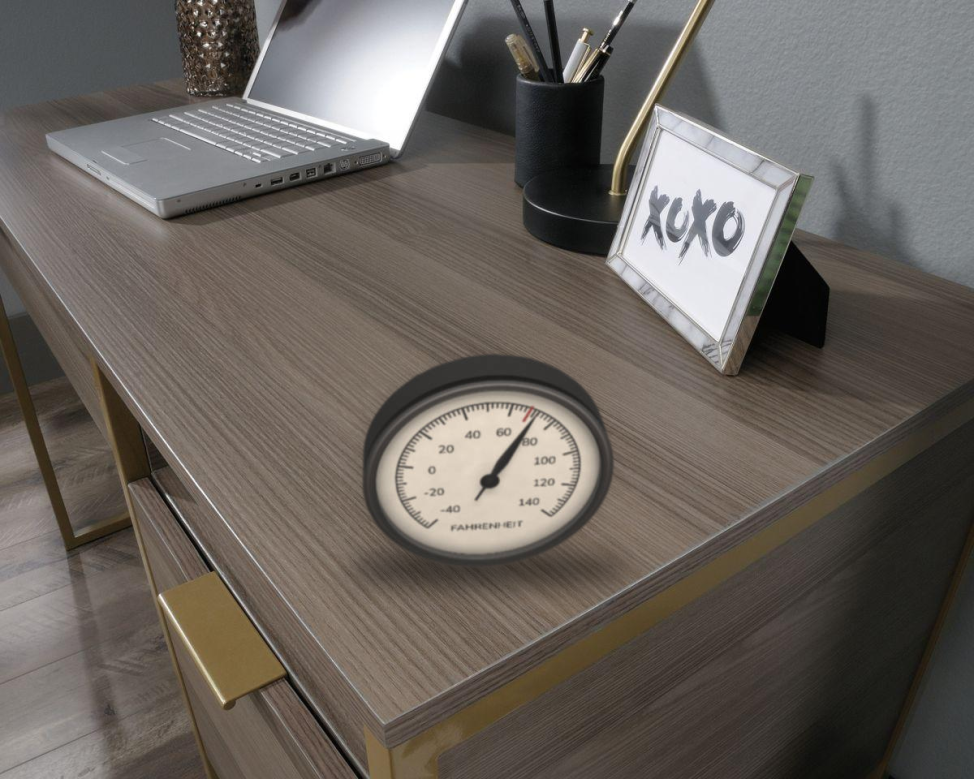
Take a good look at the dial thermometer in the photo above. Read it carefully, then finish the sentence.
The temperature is 70 °F
